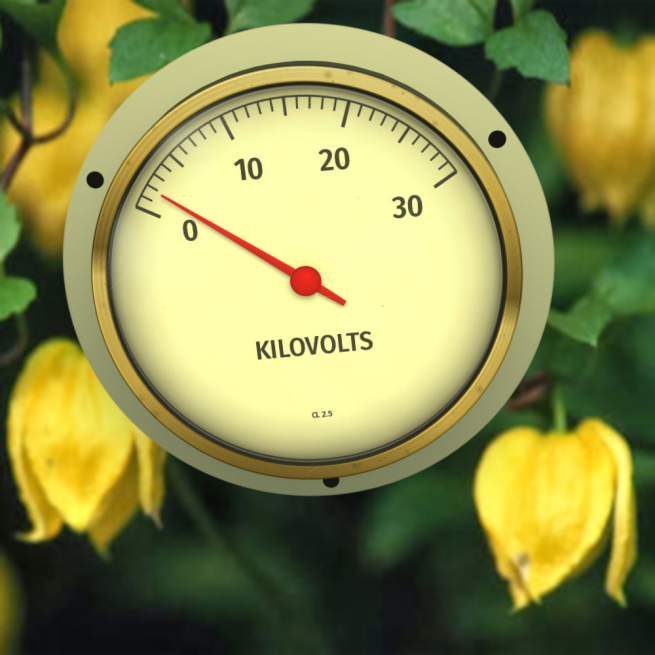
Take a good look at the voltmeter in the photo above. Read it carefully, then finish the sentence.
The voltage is 2 kV
